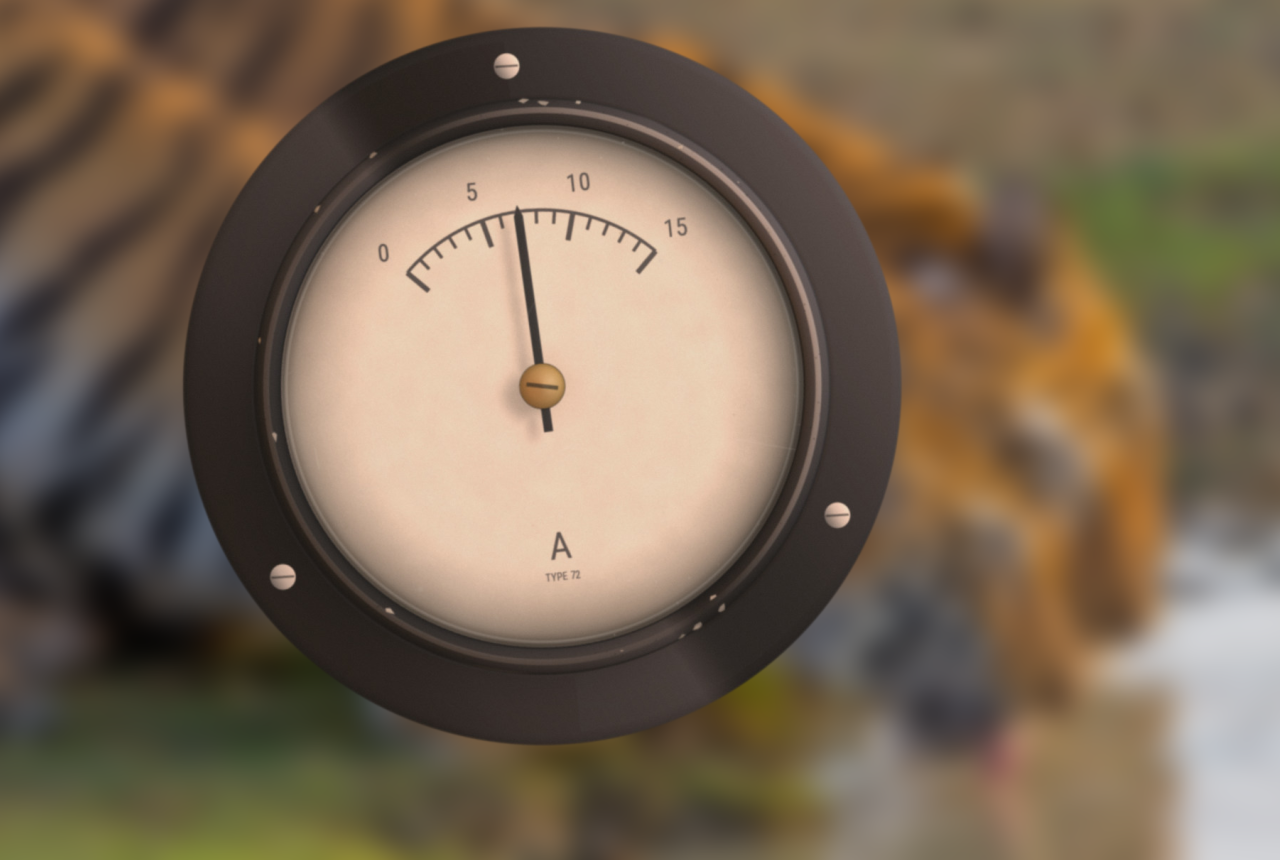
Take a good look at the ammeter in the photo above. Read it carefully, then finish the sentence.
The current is 7 A
